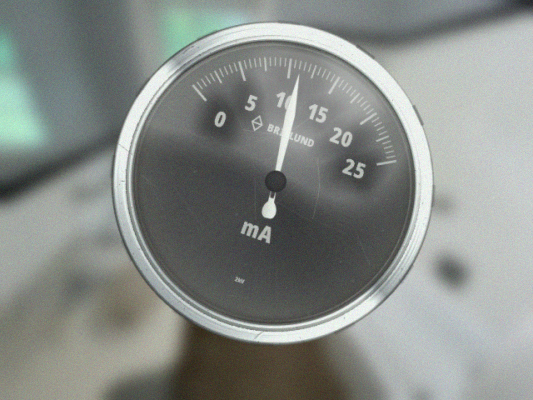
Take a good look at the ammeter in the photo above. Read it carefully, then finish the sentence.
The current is 11 mA
